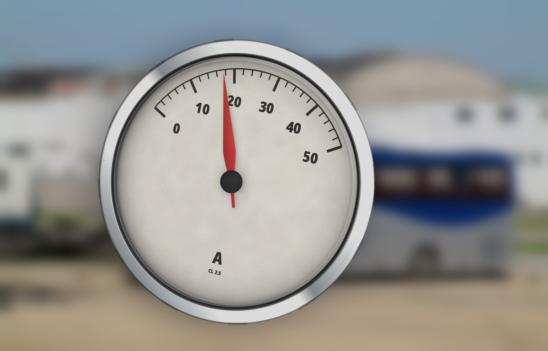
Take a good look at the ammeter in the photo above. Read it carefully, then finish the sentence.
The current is 18 A
